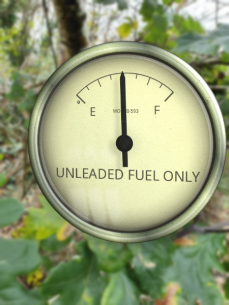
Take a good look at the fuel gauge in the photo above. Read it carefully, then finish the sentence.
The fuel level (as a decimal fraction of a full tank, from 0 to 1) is 0.5
